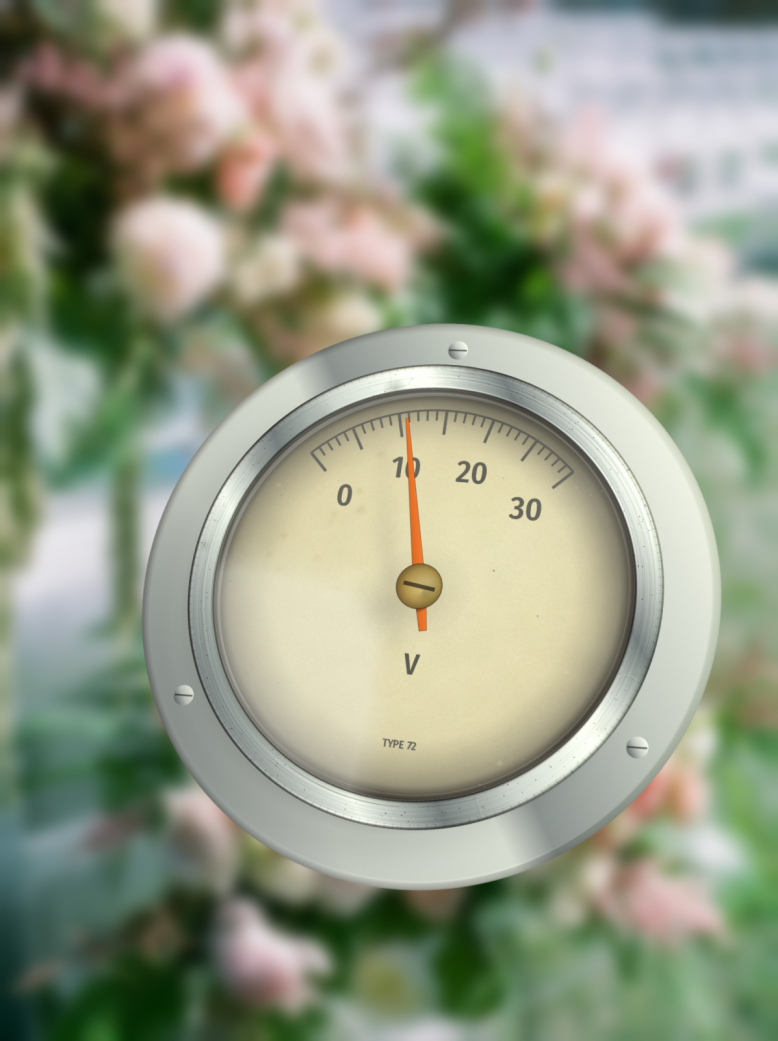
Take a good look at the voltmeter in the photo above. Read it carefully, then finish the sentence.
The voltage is 11 V
